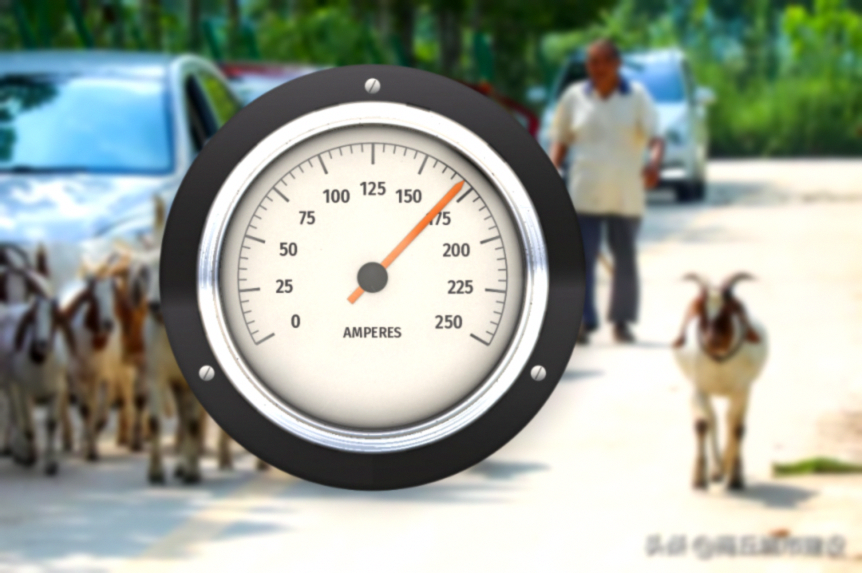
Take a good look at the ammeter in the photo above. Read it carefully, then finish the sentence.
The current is 170 A
